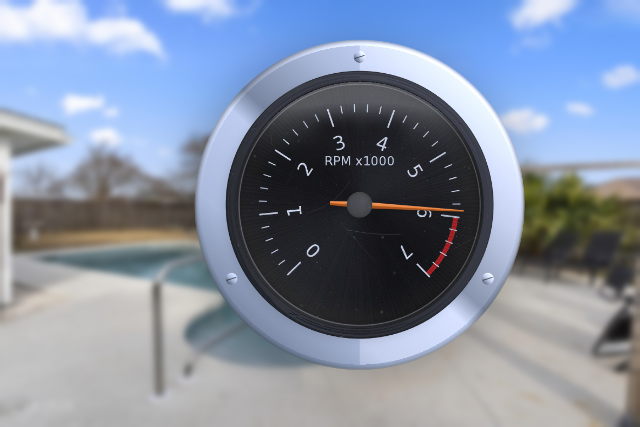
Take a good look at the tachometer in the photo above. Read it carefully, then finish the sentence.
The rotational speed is 5900 rpm
